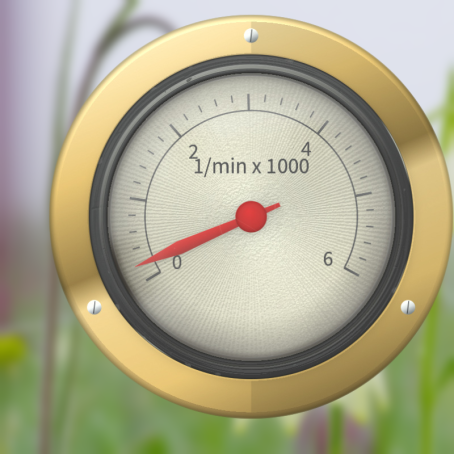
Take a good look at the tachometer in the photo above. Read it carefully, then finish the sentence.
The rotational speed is 200 rpm
